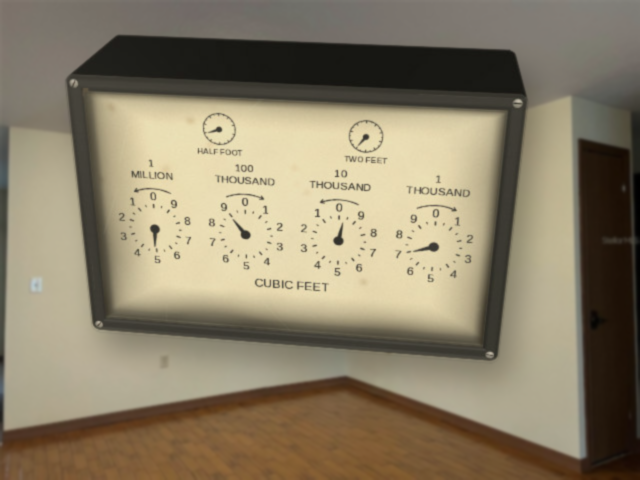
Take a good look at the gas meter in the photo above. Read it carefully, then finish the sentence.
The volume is 489700 ft³
